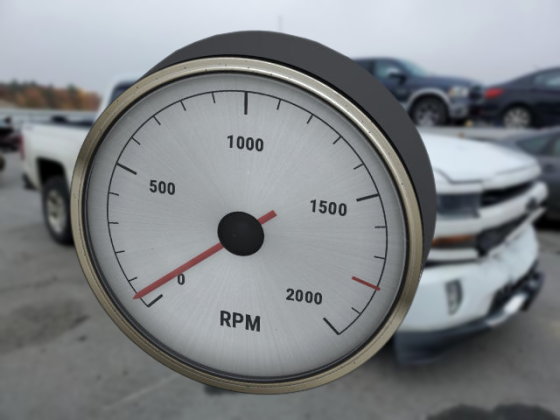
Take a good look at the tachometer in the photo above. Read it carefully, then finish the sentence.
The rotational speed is 50 rpm
